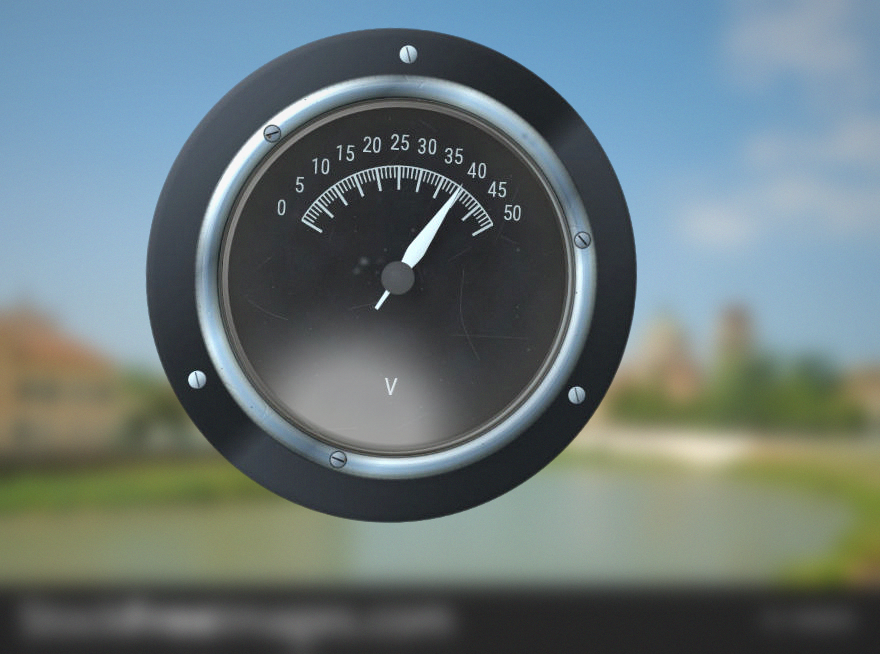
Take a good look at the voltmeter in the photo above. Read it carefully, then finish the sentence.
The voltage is 39 V
